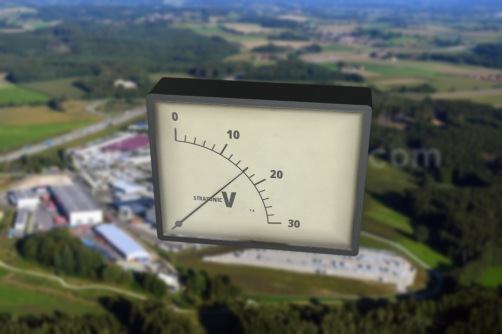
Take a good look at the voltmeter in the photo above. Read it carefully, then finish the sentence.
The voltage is 16 V
